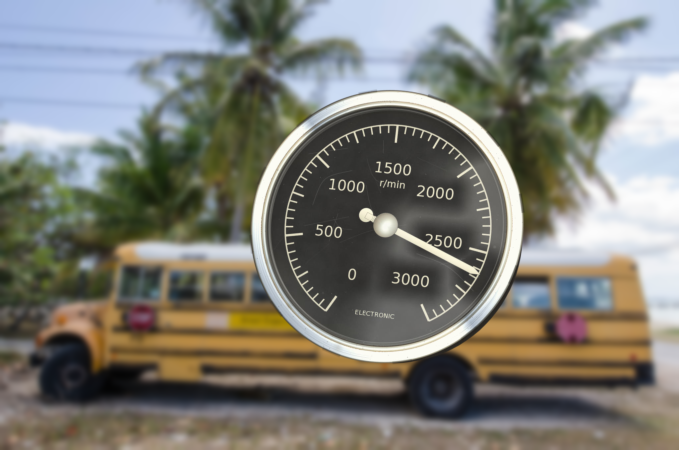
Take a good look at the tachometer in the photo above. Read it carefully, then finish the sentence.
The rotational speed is 2625 rpm
